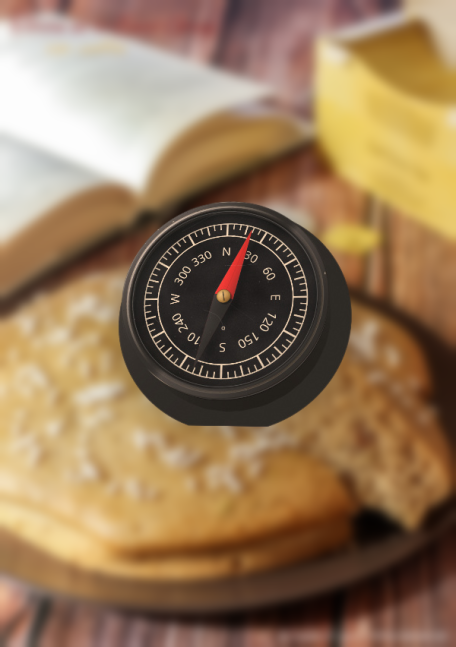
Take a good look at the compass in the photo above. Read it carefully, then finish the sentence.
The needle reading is 20 °
